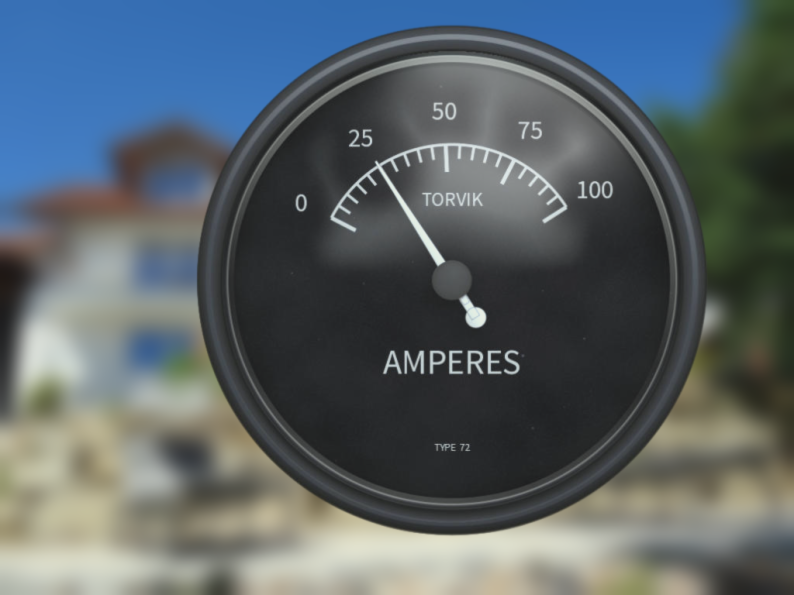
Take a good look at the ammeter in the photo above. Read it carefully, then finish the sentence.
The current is 25 A
